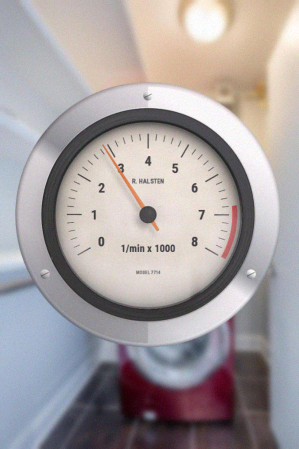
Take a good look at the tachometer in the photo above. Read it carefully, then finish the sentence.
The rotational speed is 2900 rpm
